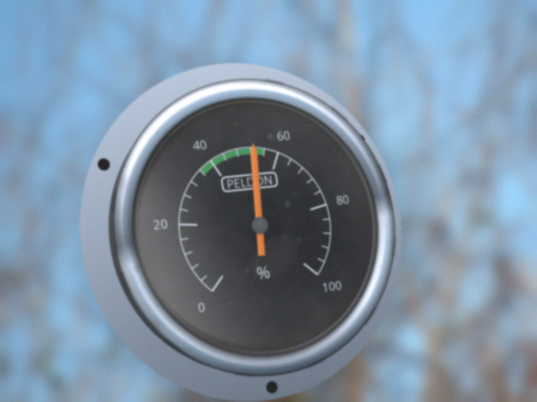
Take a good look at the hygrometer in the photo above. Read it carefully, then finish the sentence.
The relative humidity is 52 %
